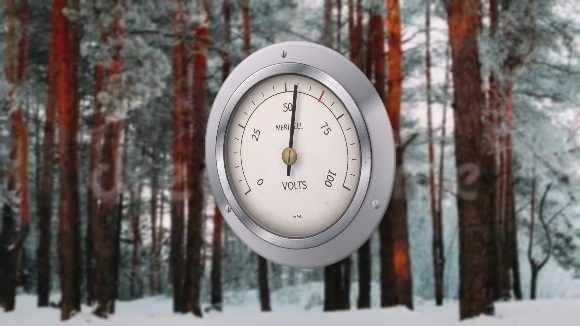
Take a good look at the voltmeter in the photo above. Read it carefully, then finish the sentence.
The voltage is 55 V
